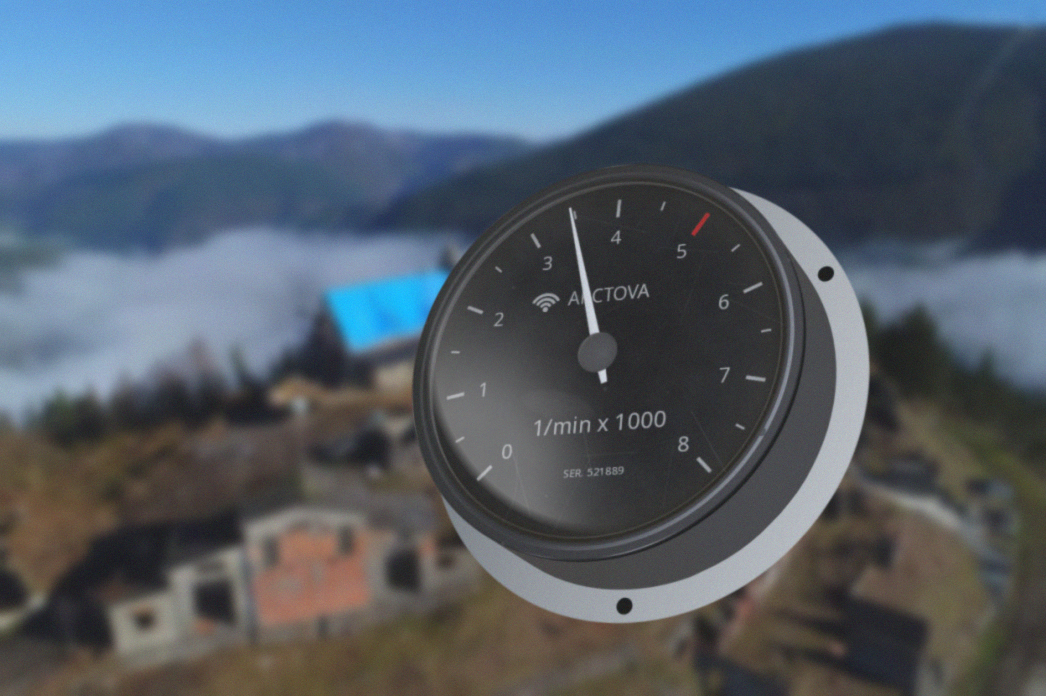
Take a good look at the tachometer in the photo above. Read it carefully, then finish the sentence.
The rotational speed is 3500 rpm
